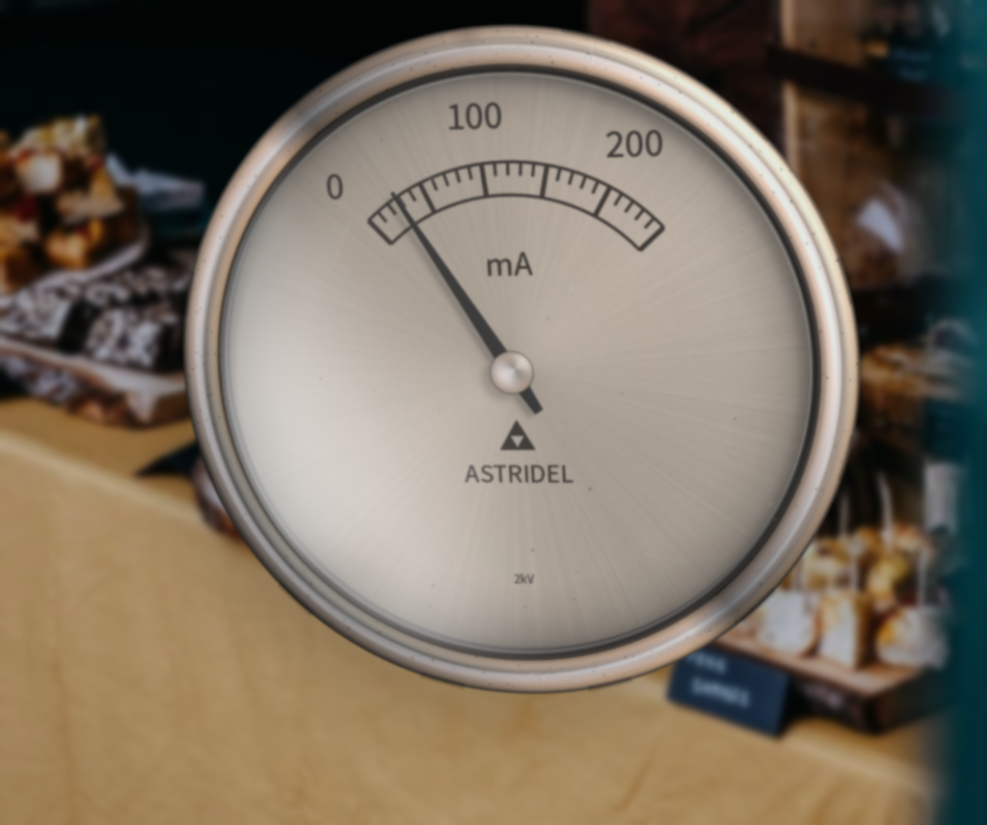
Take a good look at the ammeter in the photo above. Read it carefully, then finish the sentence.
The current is 30 mA
